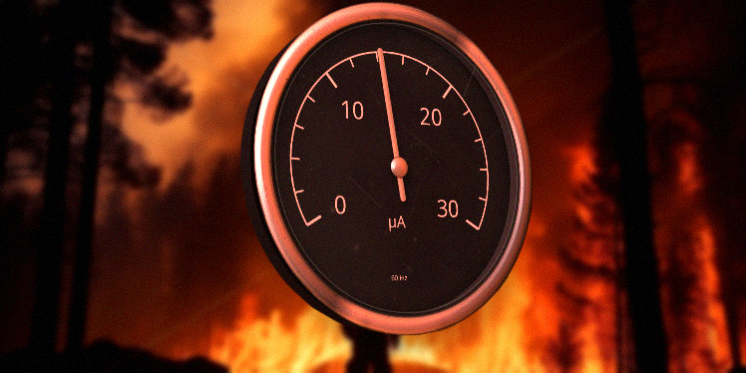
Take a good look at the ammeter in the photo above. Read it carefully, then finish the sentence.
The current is 14 µA
